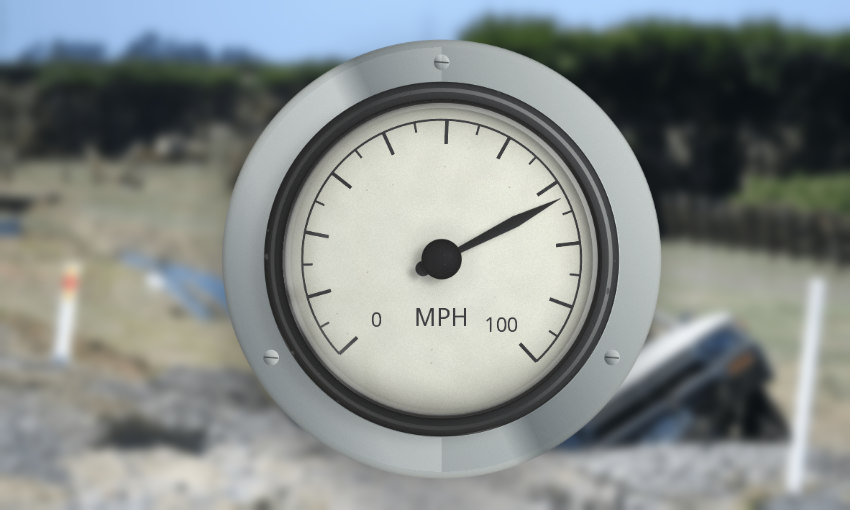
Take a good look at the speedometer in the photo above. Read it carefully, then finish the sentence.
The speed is 72.5 mph
